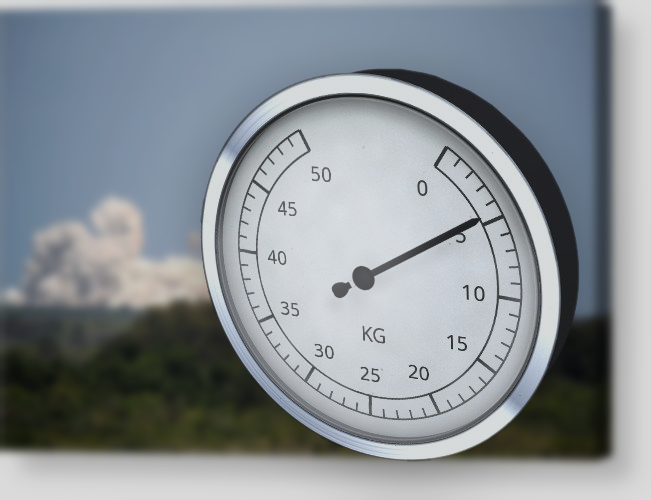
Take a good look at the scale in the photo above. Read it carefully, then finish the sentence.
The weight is 4.5 kg
